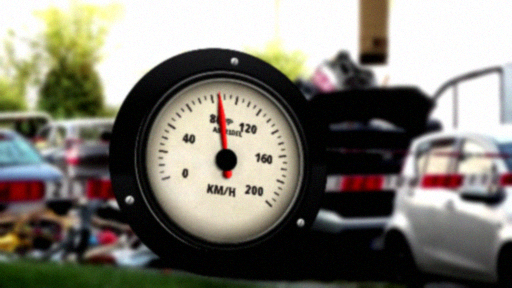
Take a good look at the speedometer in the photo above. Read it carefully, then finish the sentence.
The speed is 85 km/h
